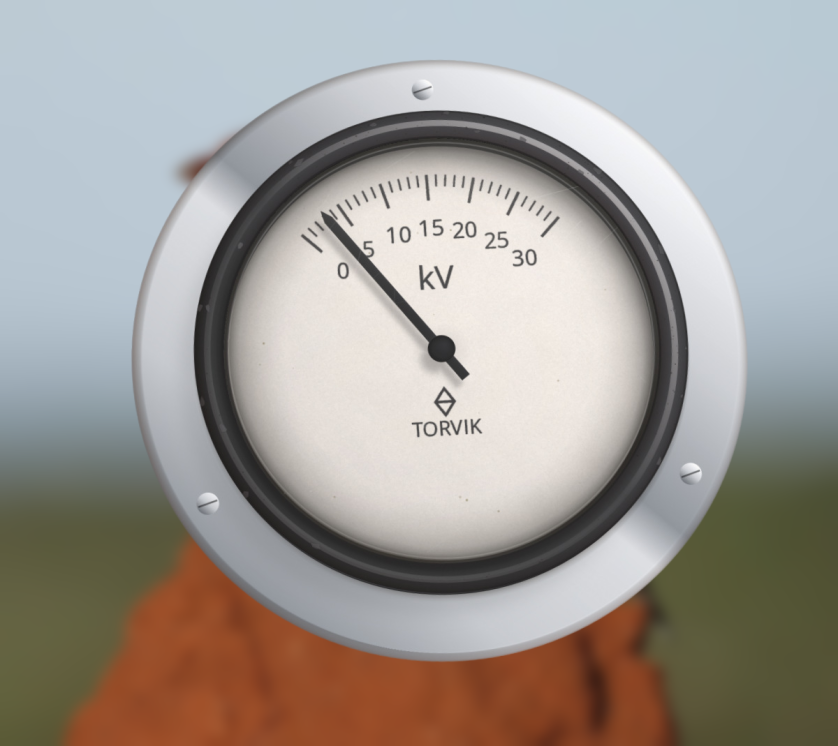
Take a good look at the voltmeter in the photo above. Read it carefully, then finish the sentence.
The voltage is 3 kV
